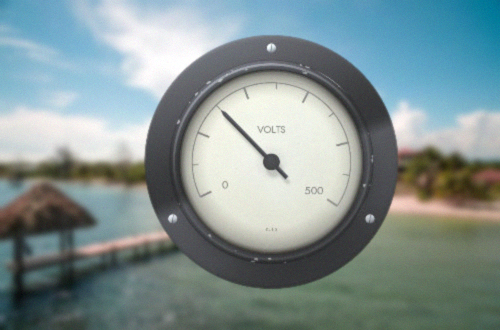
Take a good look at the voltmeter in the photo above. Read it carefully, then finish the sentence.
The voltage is 150 V
